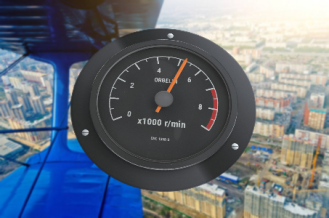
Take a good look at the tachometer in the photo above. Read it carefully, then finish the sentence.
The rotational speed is 5250 rpm
